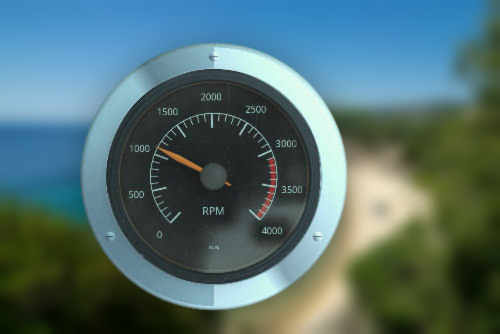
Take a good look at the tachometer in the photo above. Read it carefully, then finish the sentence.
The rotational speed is 1100 rpm
